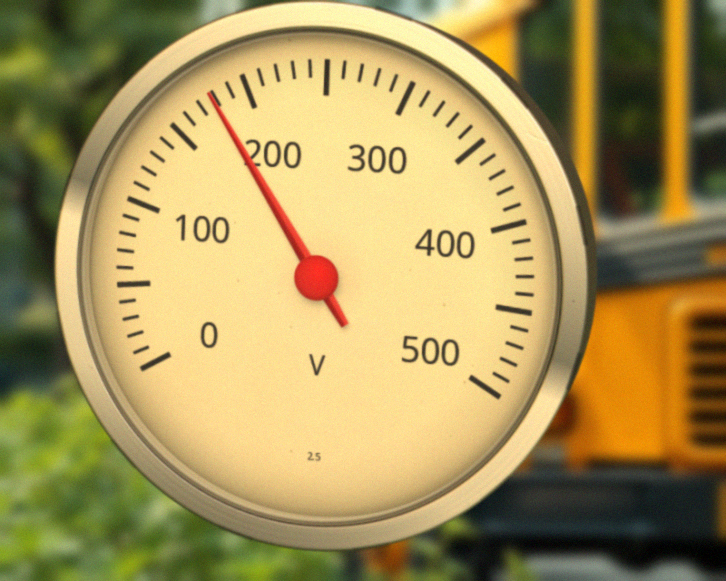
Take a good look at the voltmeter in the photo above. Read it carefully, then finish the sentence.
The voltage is 180 V
